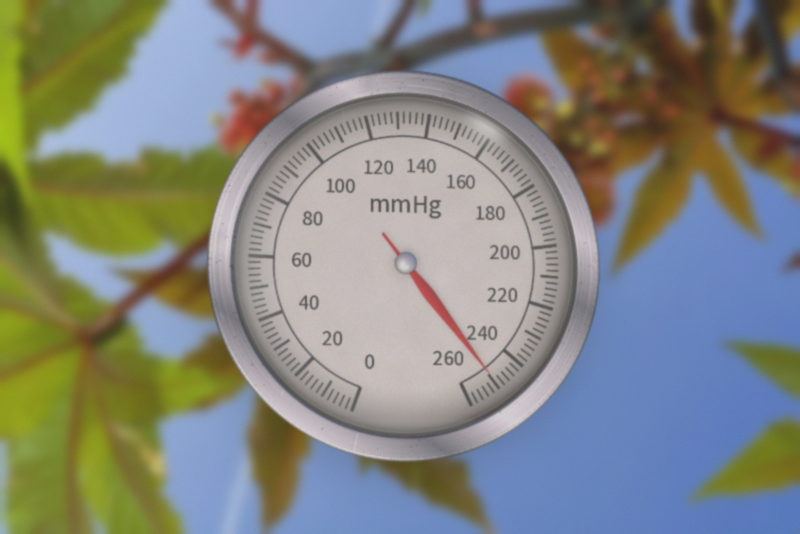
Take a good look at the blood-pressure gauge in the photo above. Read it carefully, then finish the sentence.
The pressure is 250 mmHg
